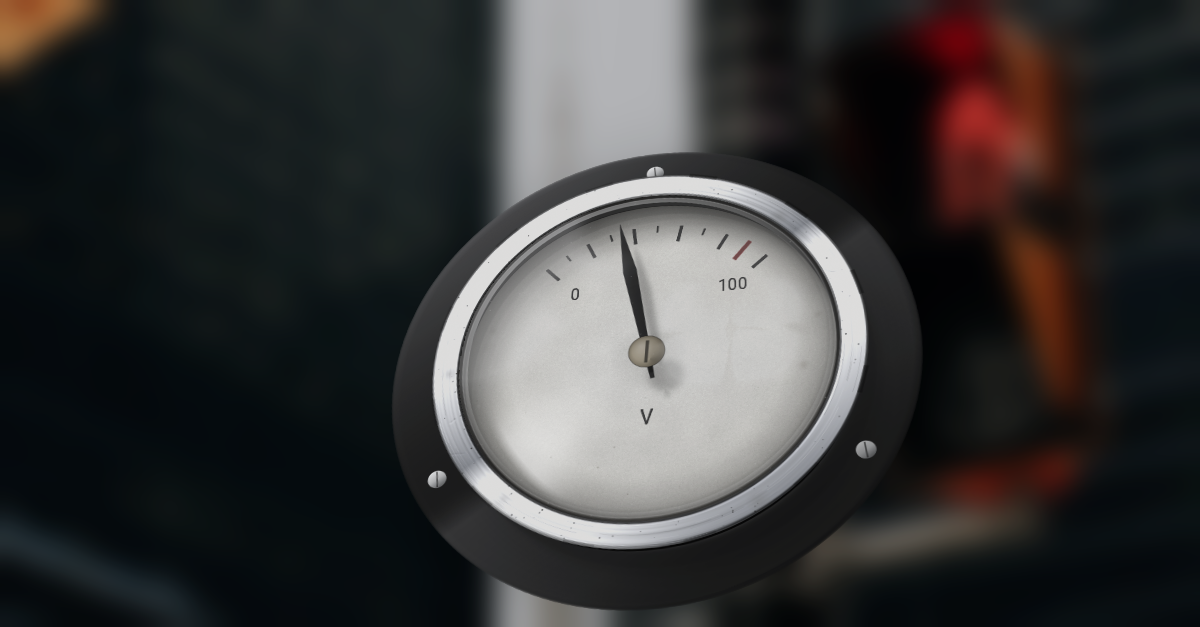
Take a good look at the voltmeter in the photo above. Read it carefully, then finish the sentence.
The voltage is 35 V
